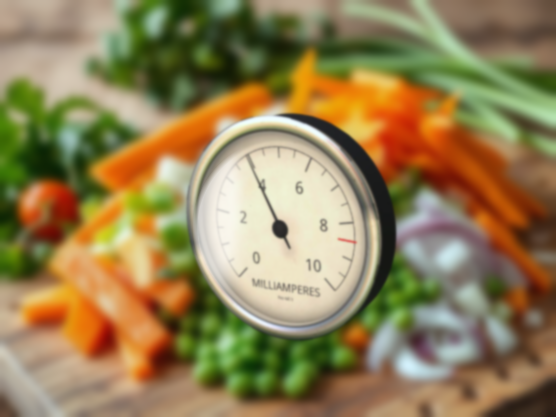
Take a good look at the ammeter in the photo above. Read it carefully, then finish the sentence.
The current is 4 mA
